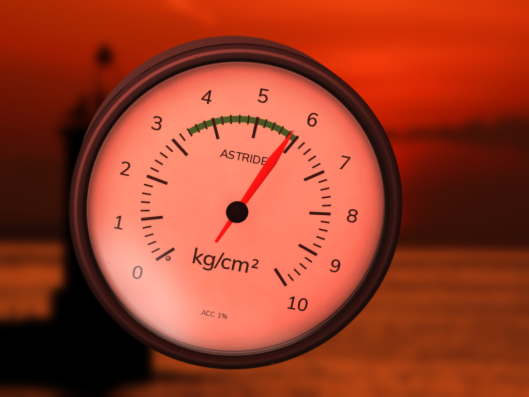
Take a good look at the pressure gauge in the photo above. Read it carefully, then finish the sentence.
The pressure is 5.8 kg/cm²
